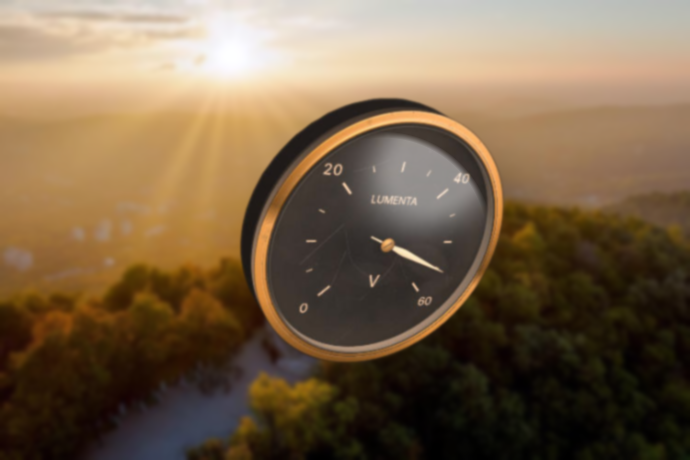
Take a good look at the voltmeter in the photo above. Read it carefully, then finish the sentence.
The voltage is 55 V
